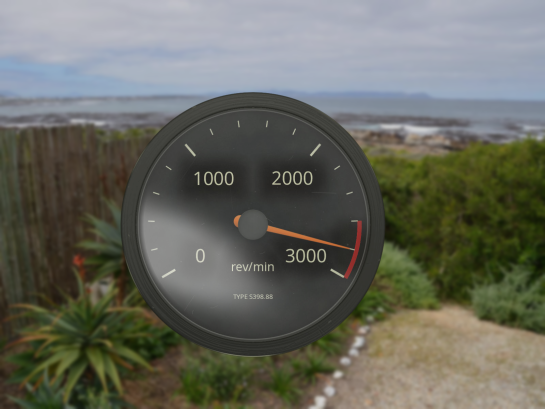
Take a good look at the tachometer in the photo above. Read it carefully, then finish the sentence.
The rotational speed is 2800 rpm
